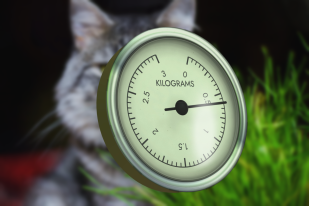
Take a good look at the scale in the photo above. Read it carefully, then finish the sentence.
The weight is 0.6 kg
